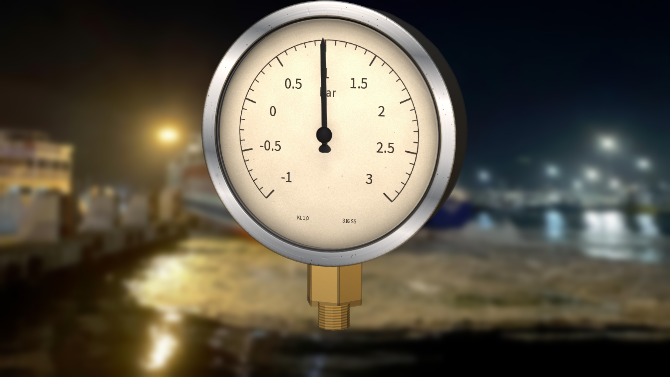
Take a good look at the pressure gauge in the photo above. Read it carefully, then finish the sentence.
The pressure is 1 bar
